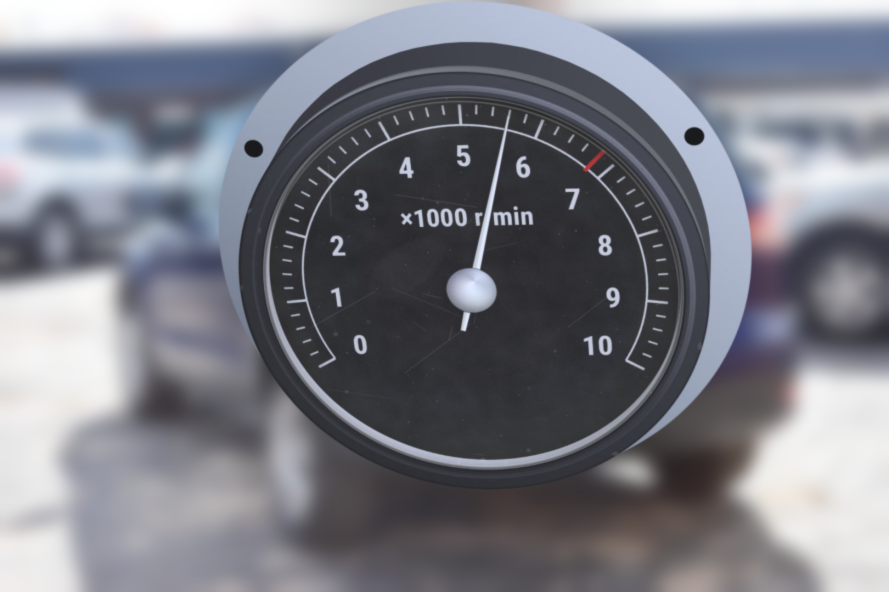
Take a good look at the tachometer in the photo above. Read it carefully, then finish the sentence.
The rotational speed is 5600 rpm
